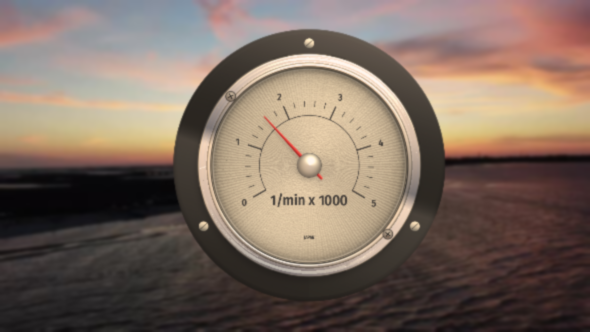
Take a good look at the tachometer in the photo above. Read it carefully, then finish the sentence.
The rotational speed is 1600 rpm
